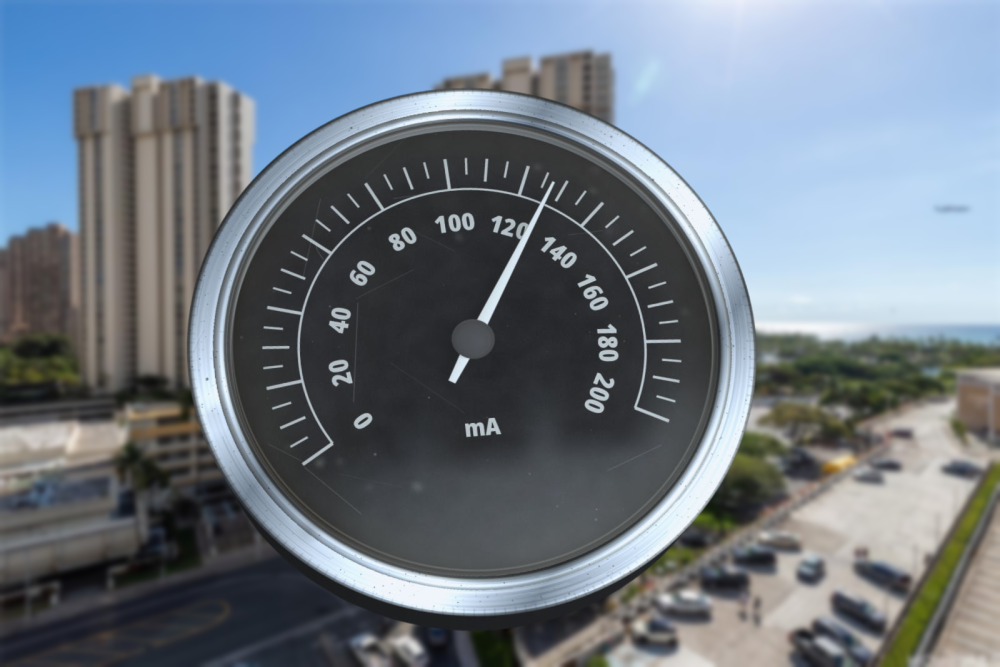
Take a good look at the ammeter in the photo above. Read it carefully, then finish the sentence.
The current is 127.5 mA
